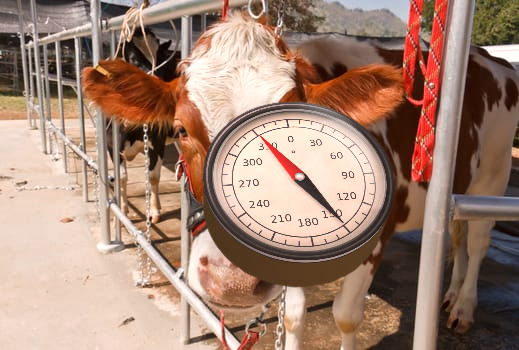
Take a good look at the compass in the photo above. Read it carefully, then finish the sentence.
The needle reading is 330 °
